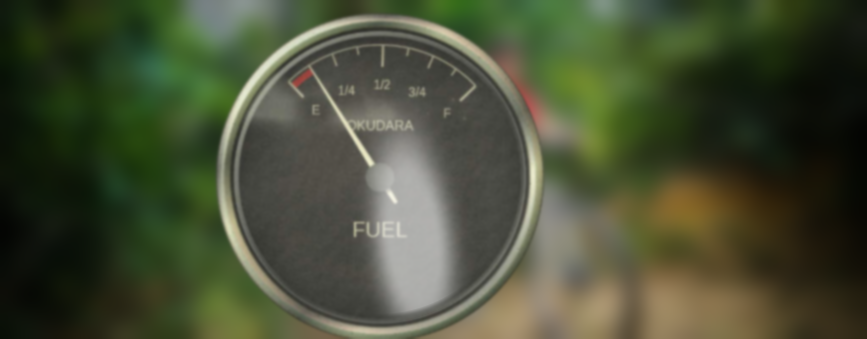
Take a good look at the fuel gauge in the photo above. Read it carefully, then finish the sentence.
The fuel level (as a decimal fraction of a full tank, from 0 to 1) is 0.125
